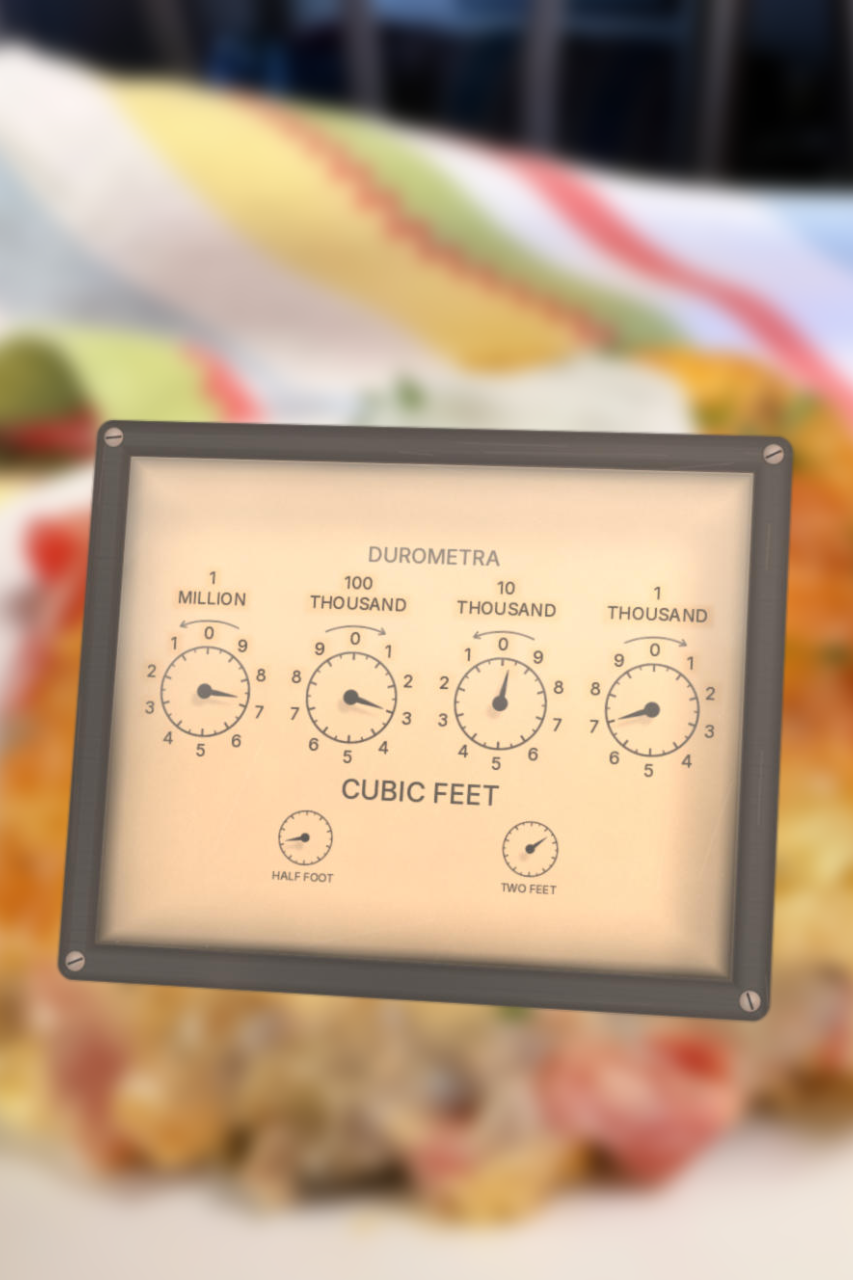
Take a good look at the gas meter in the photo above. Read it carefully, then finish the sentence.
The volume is 729700 ft³
